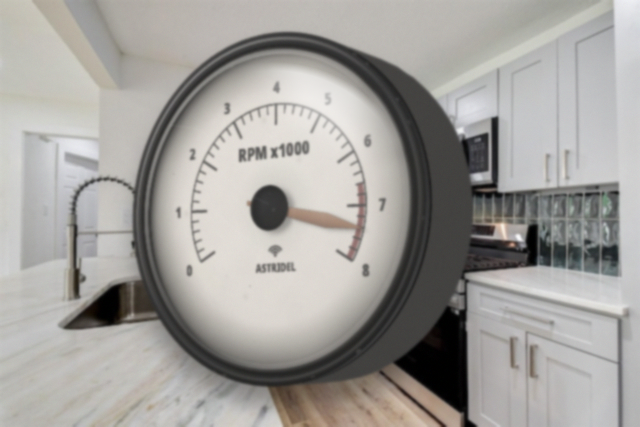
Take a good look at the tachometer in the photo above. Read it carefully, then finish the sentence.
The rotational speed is 7400 rpm
